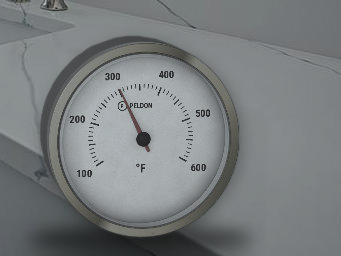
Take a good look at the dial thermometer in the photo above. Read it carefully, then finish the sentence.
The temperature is 300 °F
